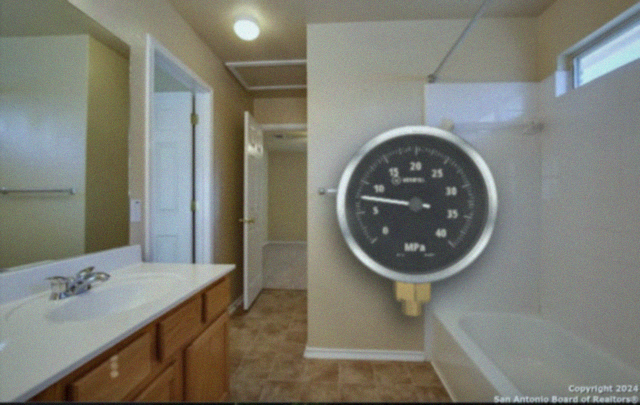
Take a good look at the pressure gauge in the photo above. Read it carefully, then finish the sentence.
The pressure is 7.5 MPa
